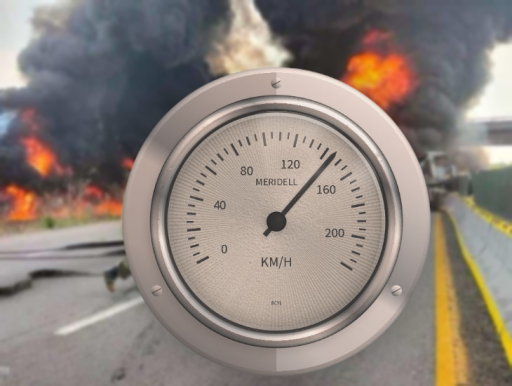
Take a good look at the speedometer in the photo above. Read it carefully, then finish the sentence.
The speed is 145 km/h
